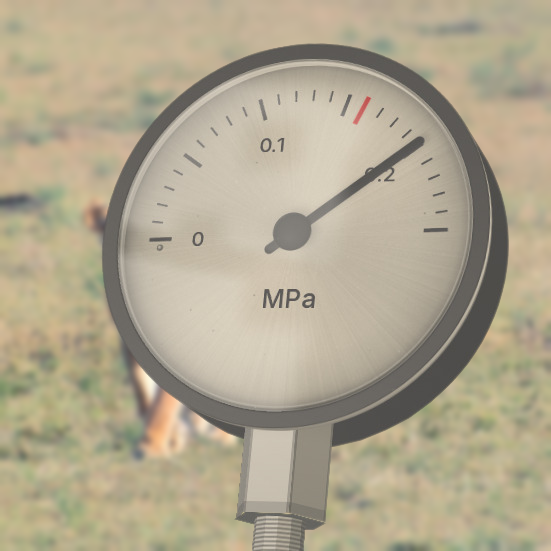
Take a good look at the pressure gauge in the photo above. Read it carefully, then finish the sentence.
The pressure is 0.2 MPa
